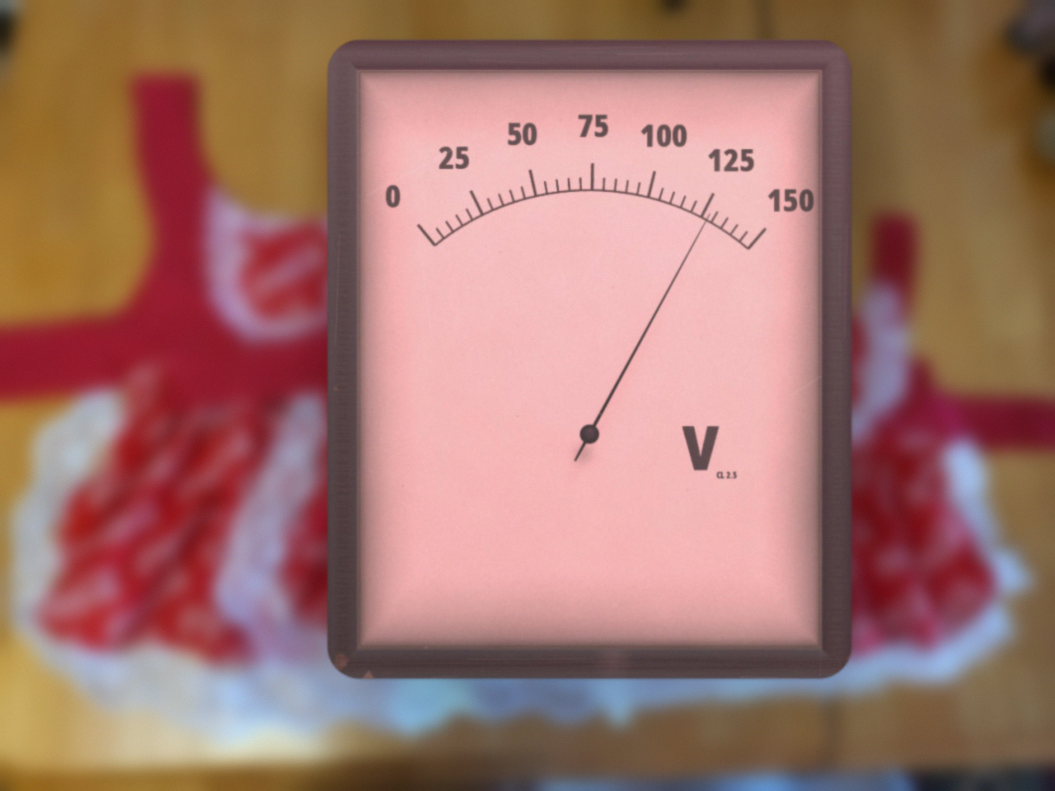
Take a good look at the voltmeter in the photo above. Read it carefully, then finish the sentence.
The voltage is 127.5 V
